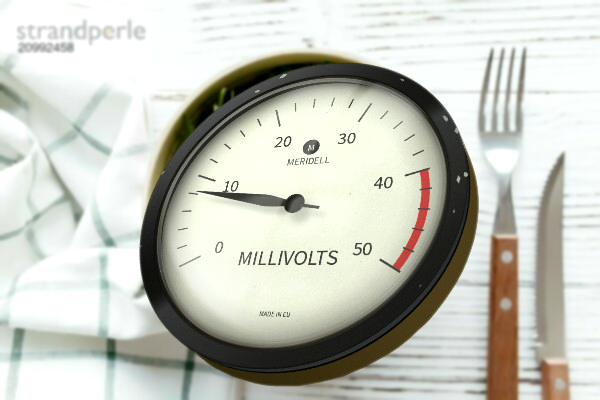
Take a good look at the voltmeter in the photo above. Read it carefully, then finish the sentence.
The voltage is 8 mV
